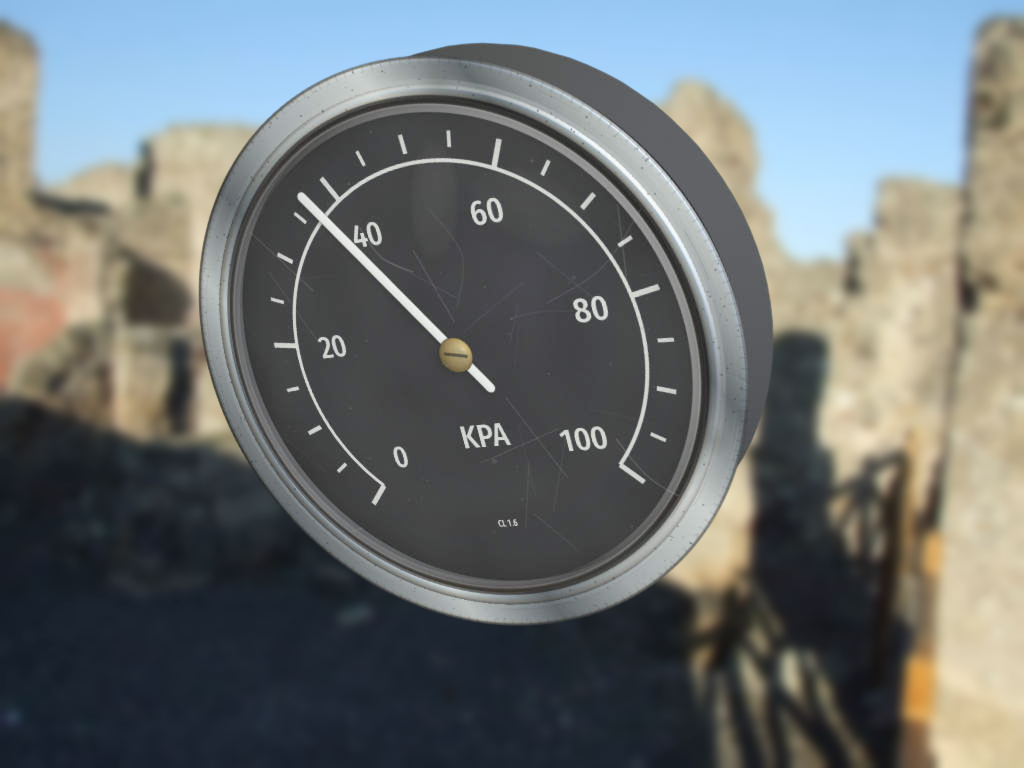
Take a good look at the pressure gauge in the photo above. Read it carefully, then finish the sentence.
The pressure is 37.5 kPa
